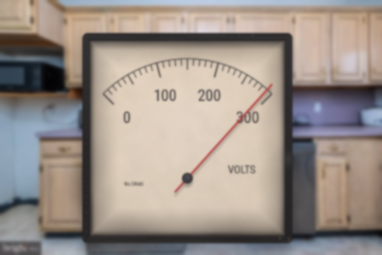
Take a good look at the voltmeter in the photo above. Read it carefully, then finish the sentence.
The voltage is 290 V
